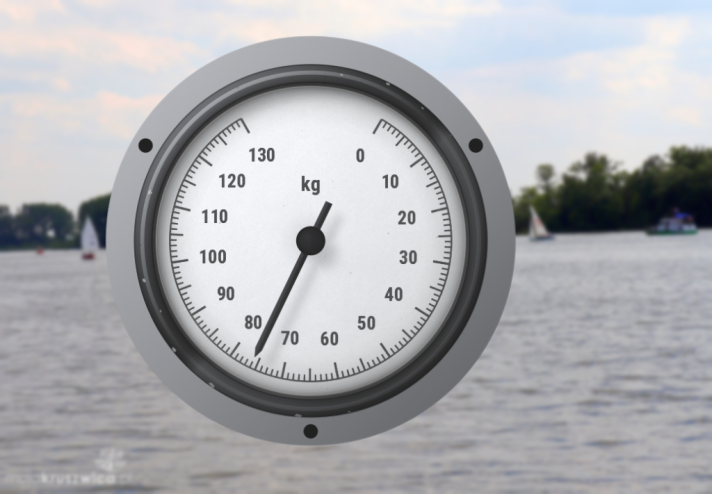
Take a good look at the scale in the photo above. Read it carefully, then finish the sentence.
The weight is 76 kg
